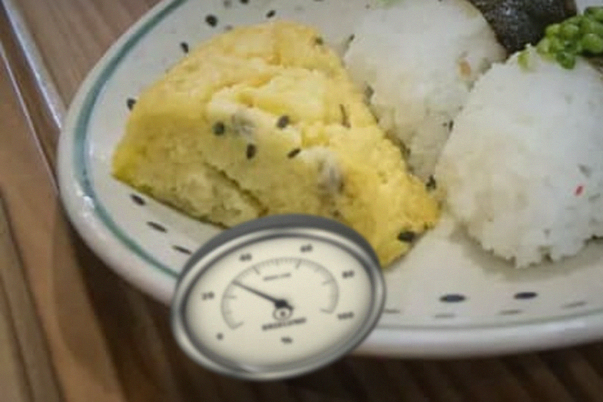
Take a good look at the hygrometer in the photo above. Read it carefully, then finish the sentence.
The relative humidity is 30 %
